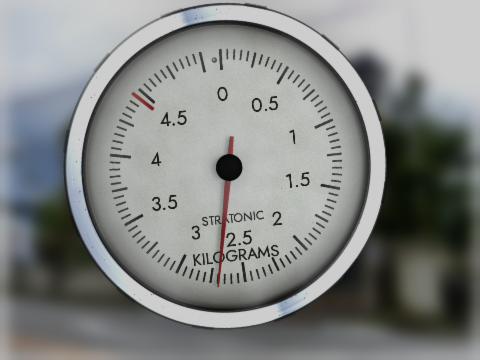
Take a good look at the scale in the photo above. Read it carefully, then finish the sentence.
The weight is 2.7 kg
